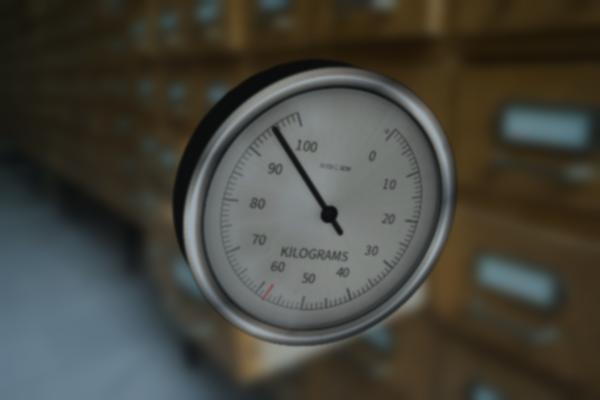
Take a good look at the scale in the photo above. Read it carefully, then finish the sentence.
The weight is 95 kg
